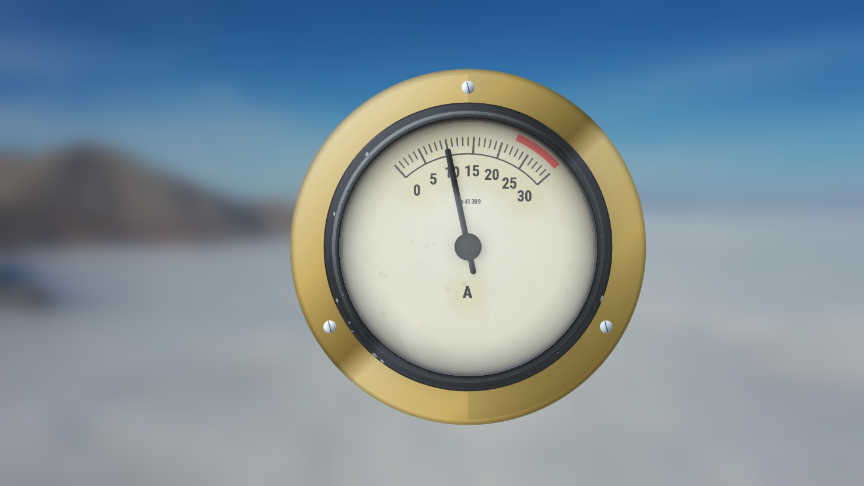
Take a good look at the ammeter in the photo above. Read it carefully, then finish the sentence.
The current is 10 A
